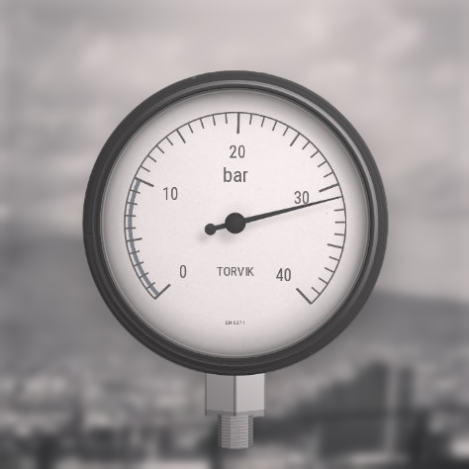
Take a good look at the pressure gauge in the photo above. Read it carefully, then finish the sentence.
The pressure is 31 bar
